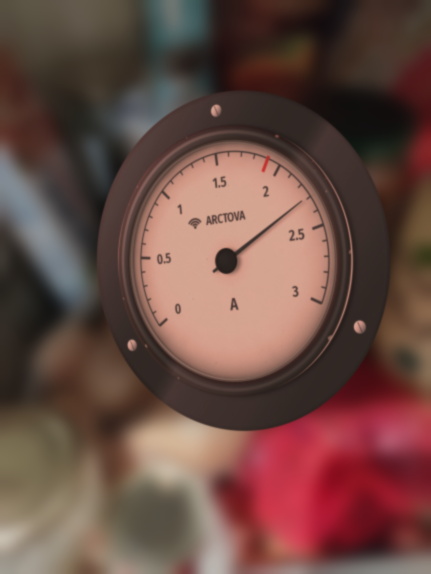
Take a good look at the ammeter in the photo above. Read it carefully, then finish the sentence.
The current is 2.3 A
